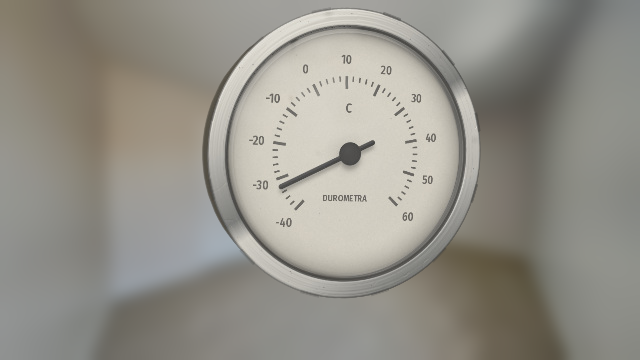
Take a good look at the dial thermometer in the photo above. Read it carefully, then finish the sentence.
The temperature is -32 °C
